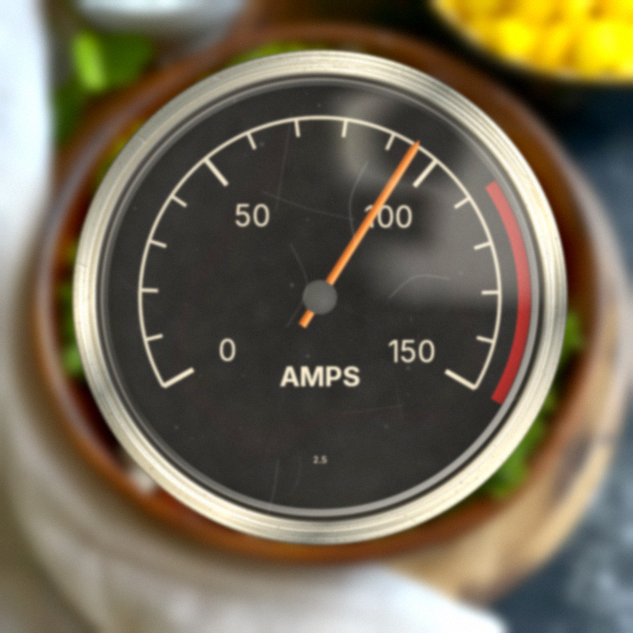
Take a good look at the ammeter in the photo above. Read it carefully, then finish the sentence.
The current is 95 A
